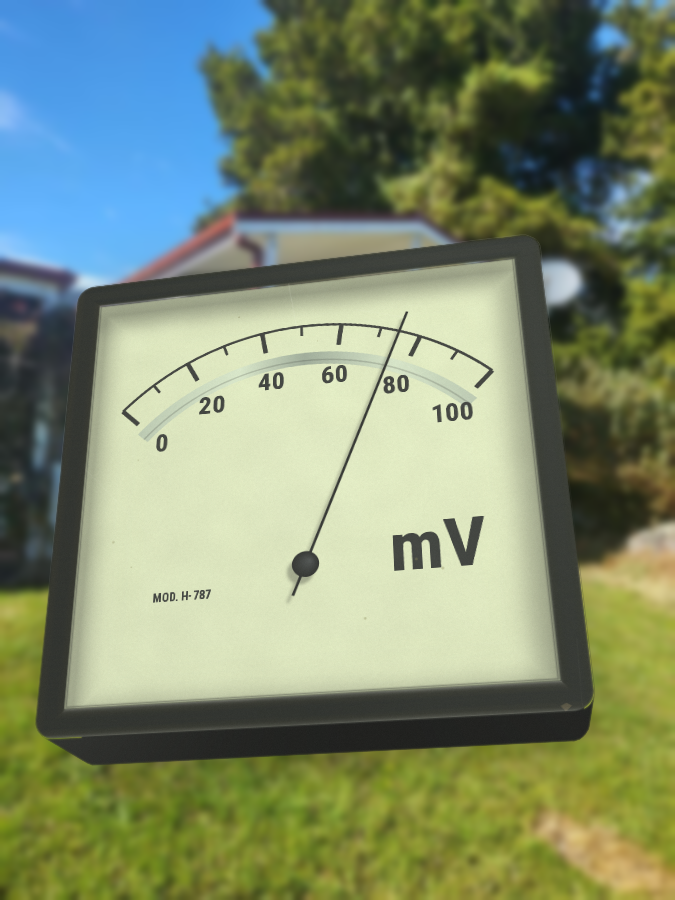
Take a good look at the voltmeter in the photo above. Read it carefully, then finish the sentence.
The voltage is 75 mV
